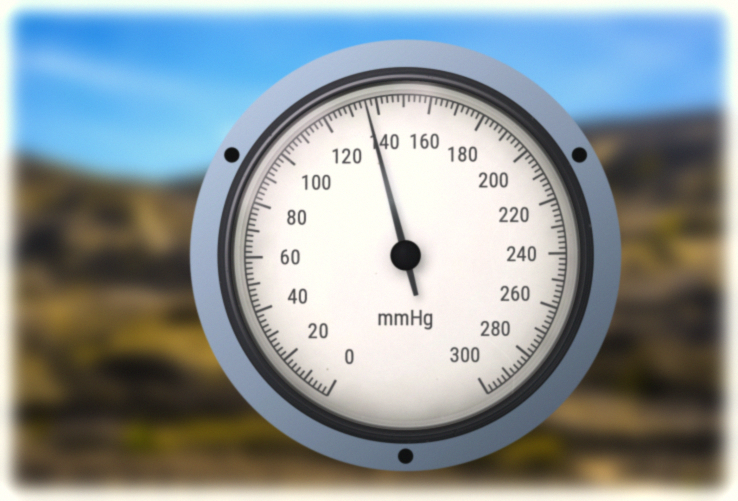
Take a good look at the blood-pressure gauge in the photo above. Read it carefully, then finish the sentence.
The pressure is 136 mmHg
